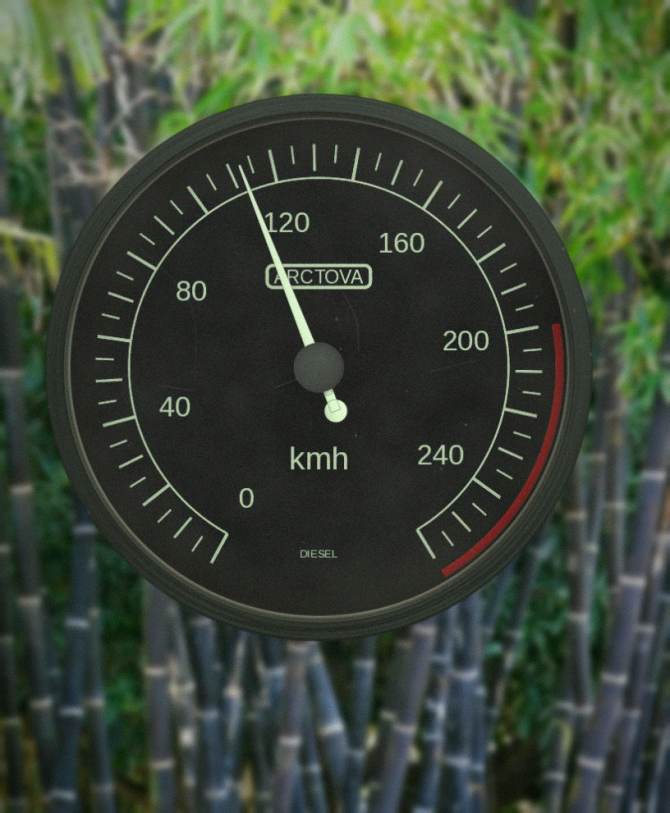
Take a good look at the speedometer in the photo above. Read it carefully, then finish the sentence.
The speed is 112.5 km/h
